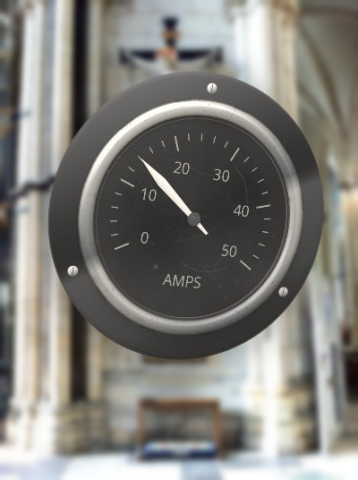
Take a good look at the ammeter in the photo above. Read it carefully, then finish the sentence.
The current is 14 A
